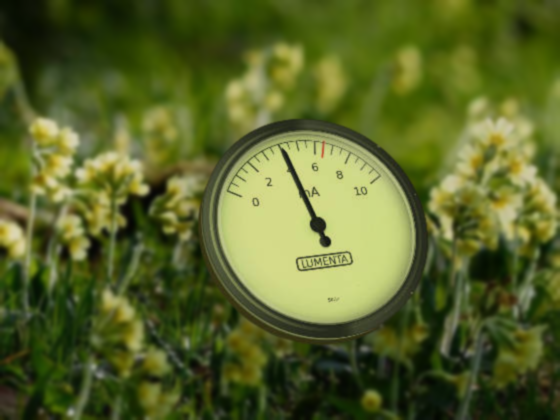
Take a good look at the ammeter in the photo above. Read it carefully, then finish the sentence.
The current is 4 mA
